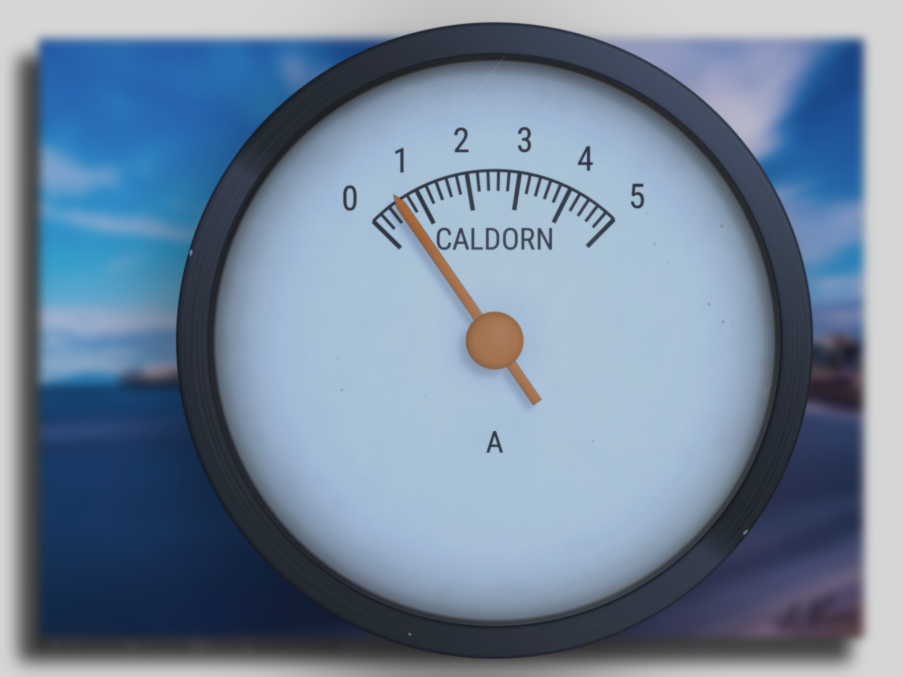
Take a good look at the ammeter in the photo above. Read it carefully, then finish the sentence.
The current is 0.6 A
